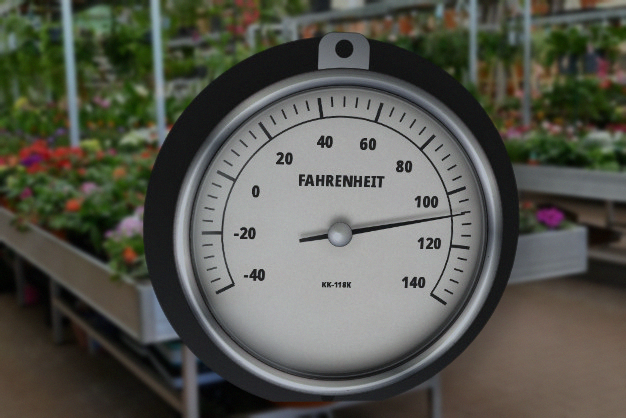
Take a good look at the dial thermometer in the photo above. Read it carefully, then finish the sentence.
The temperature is 108 °F
